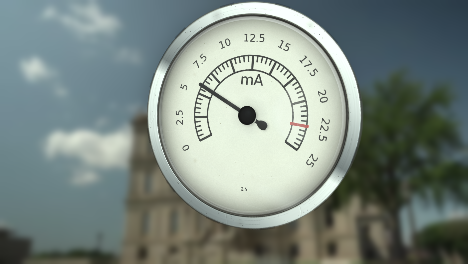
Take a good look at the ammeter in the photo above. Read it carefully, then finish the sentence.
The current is 6 mA
